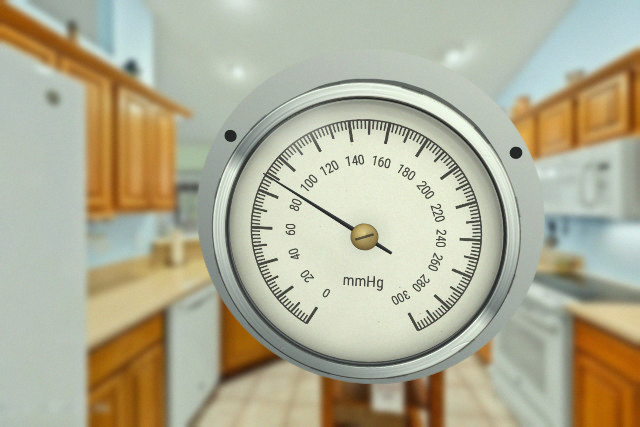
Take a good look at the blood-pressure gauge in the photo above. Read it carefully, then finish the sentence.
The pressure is 90 mmHg
